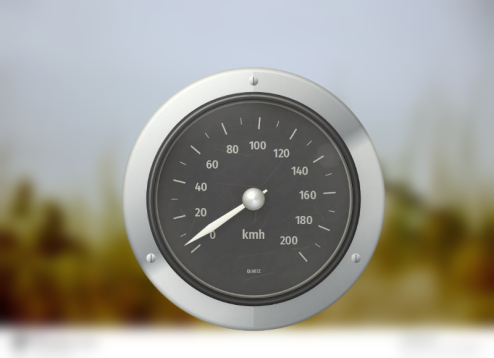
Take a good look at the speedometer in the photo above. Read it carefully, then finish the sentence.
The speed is 5 km/h
